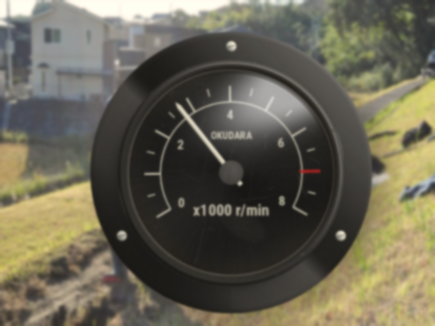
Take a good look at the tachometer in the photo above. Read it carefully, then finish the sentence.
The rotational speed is 2750 rpm
